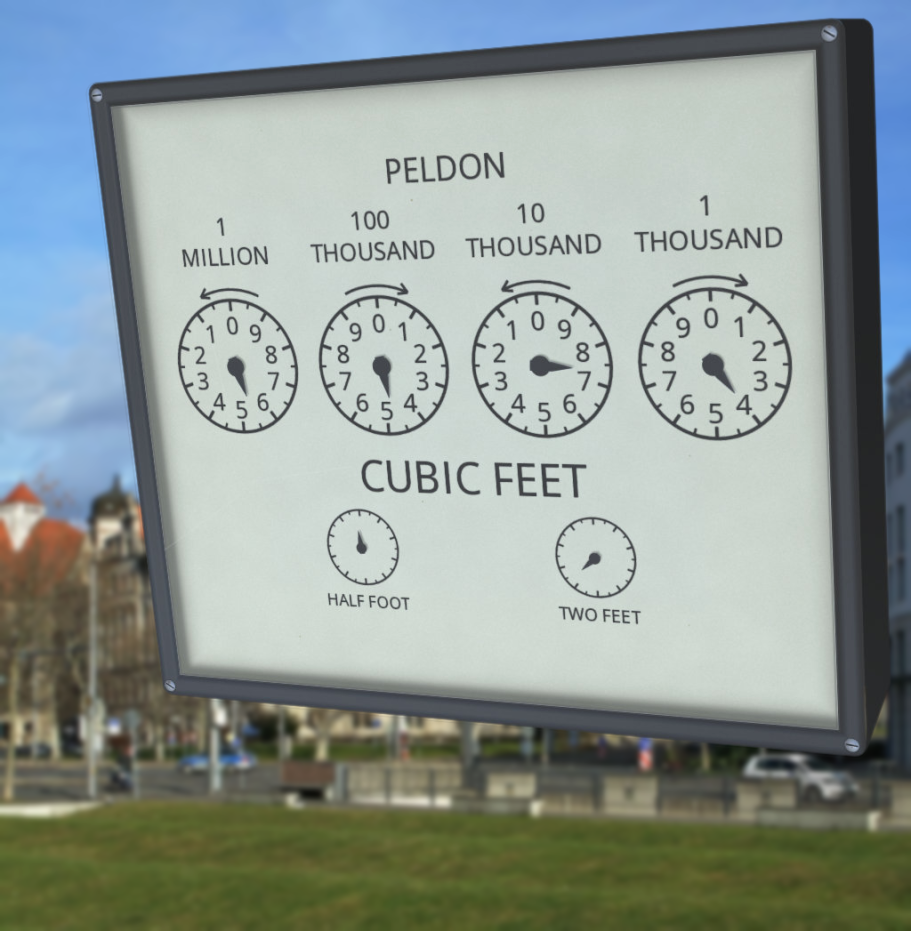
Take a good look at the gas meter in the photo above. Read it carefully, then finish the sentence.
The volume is 547400 ft³
